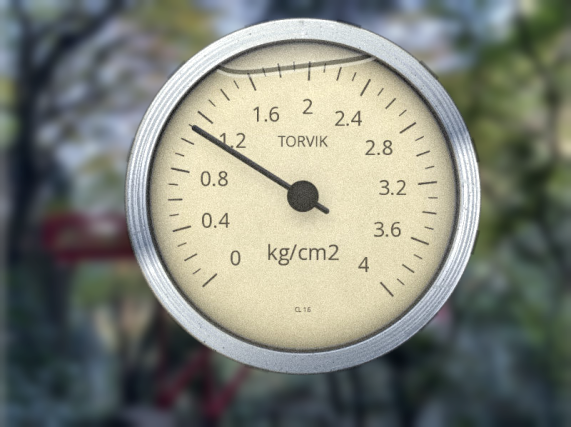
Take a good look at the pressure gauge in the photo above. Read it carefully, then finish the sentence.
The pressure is 1.1 kg/cm²
